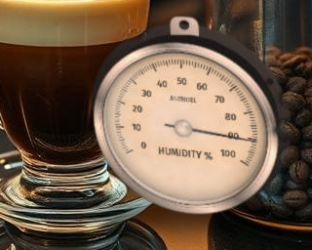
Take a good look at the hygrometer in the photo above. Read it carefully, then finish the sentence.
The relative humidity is 90 %
